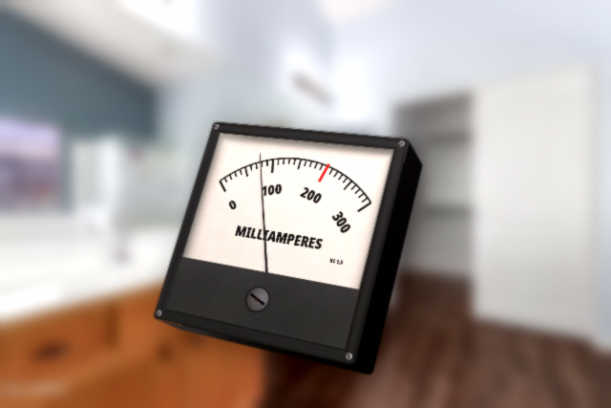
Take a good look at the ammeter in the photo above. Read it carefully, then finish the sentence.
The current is 80 mA
